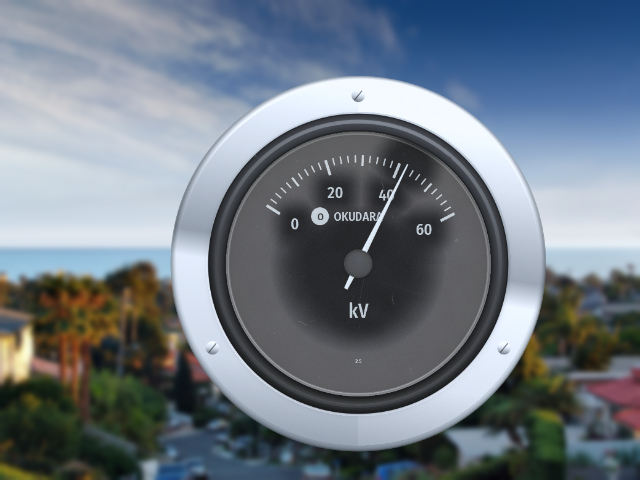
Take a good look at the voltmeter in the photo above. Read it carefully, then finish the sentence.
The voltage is 42 kV
